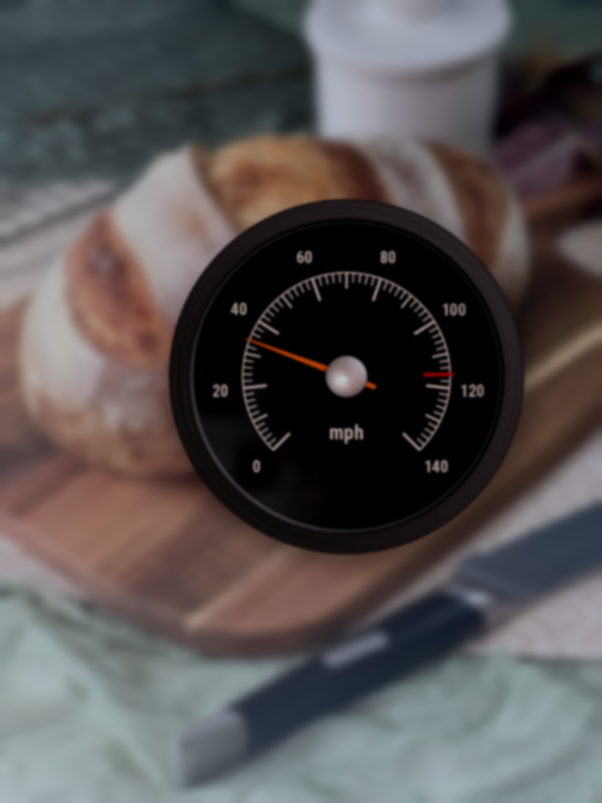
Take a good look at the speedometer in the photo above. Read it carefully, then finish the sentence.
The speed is 34 mph
